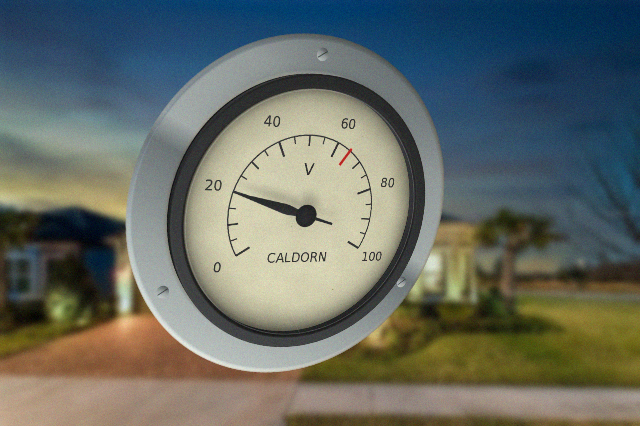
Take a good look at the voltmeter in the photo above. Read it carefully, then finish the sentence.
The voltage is 20 V
